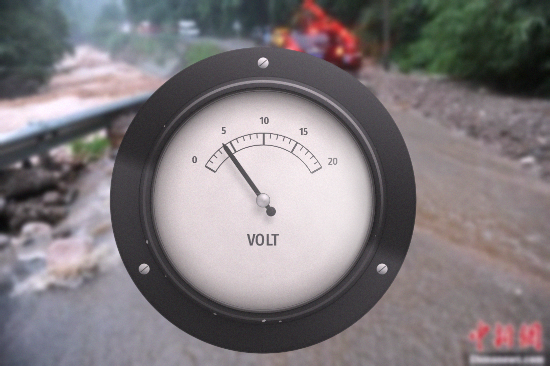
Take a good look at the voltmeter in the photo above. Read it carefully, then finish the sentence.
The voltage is 4 V
